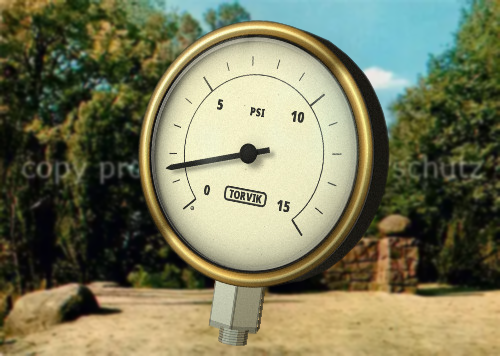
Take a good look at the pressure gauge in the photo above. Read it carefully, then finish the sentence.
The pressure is 1.5 psi
